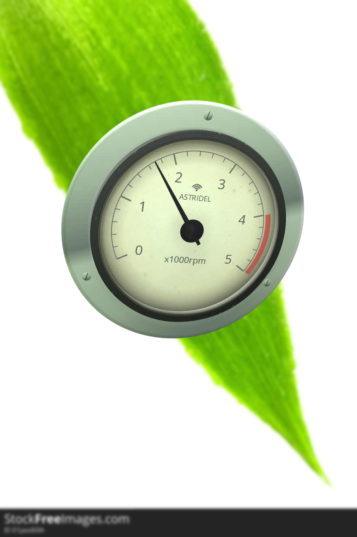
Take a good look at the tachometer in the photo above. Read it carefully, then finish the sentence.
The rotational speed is 1700 rpm
